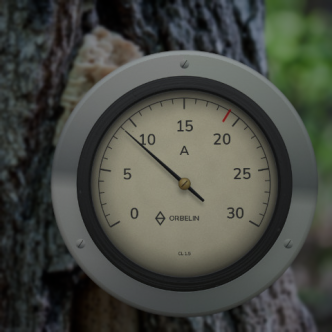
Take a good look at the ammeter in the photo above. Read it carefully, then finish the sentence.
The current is 9 A
